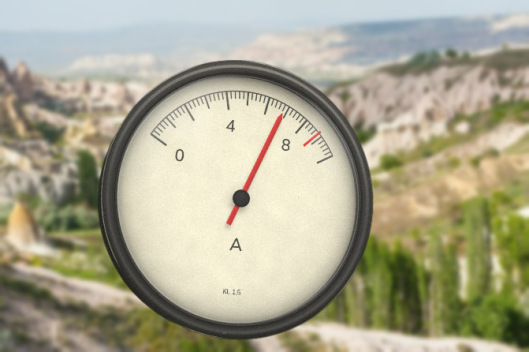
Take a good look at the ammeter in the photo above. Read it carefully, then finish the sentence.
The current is 6.8 A
